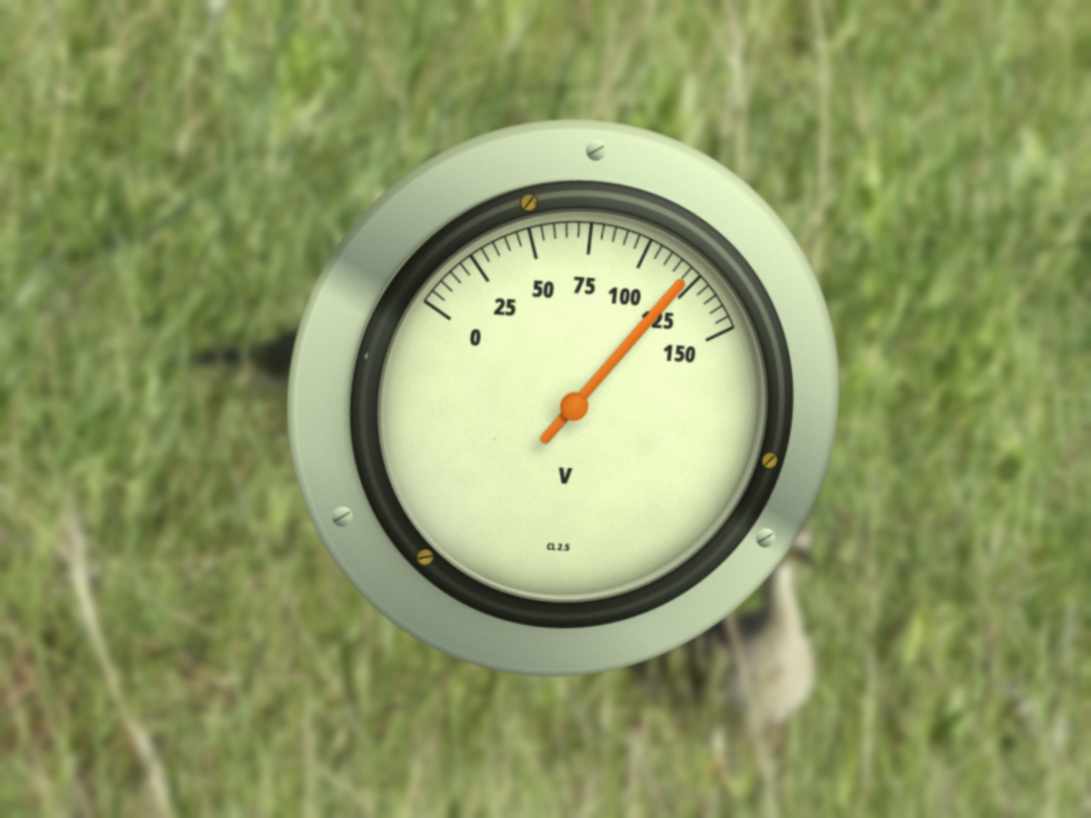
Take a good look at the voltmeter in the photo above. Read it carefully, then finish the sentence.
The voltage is 120 V
